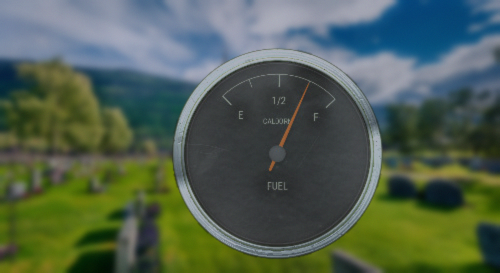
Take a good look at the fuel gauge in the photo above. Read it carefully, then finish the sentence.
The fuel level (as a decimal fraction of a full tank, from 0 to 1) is 0.75
